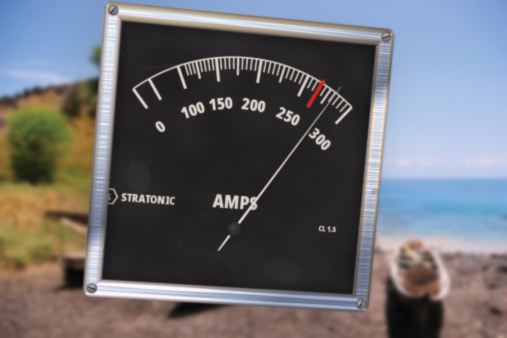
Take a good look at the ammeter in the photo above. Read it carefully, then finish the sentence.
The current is 280 A
